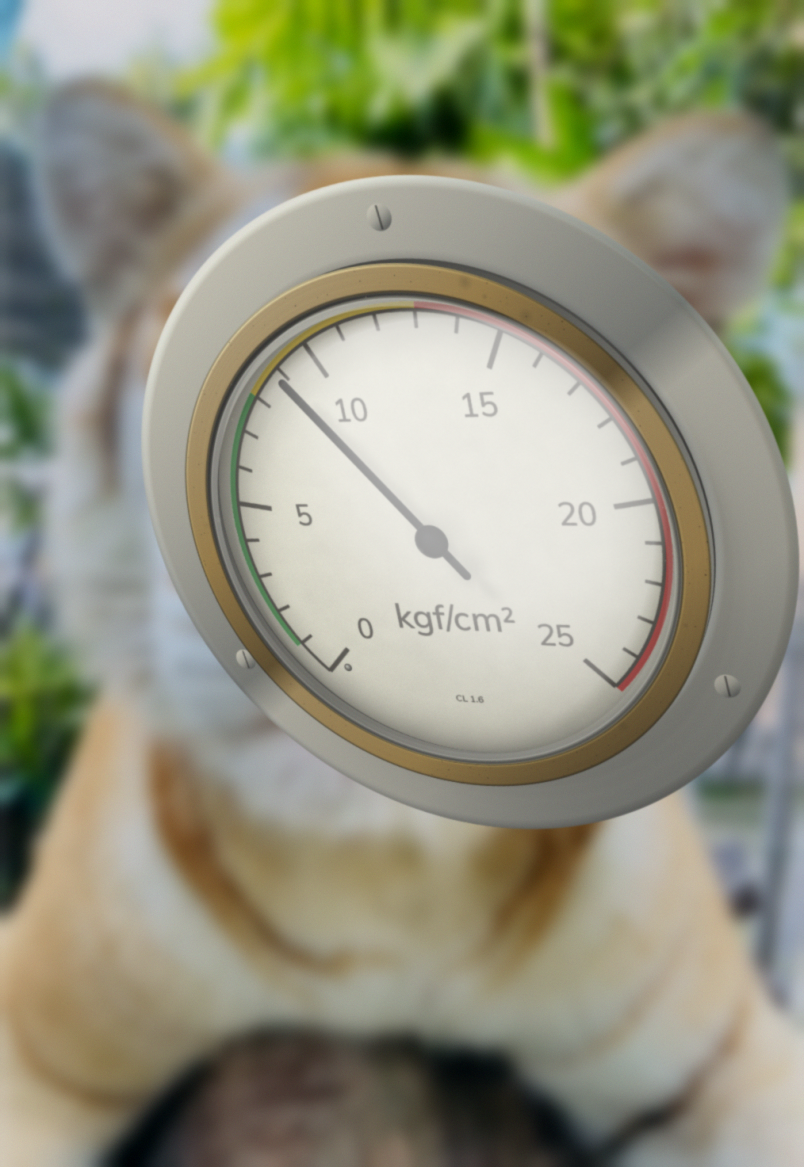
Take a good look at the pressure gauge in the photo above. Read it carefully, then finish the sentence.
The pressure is 9 kg/cm²
